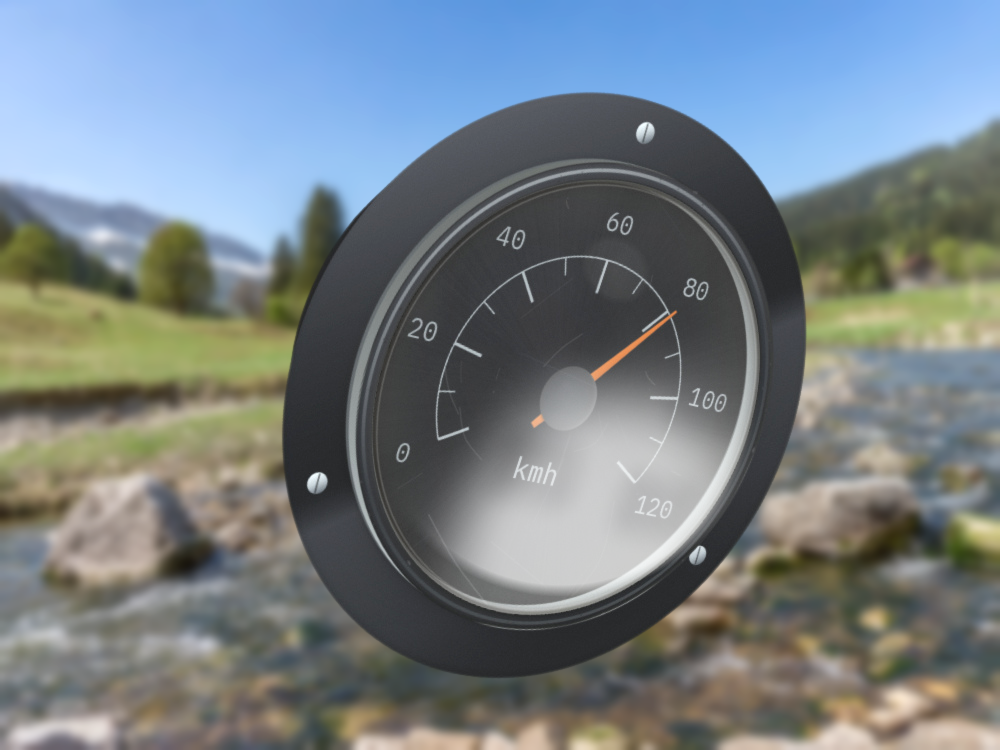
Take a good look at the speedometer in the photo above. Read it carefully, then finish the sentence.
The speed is 80 km/h
